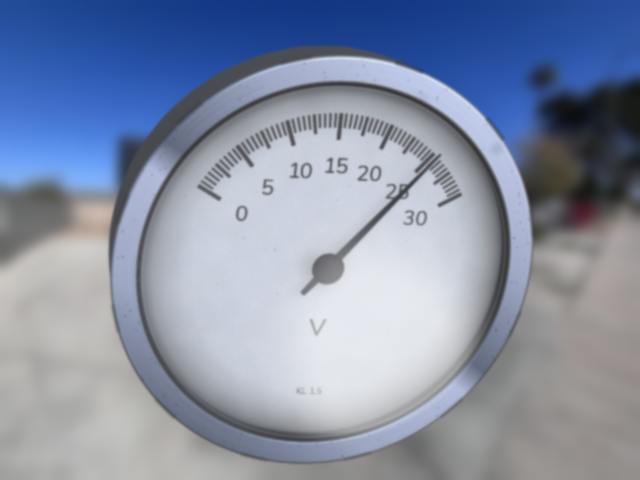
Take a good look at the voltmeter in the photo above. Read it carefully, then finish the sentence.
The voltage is 25 V
